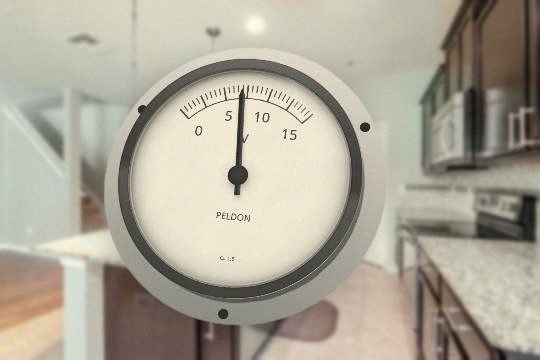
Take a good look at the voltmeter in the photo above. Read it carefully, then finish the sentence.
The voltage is 7 V
